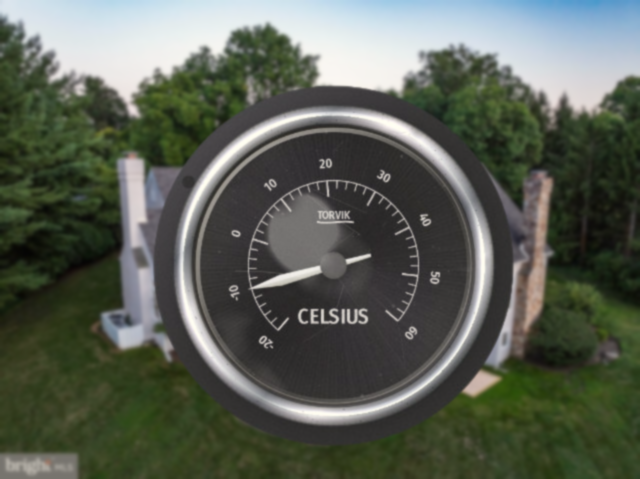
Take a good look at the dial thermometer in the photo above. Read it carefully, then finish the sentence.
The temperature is -10 °C
